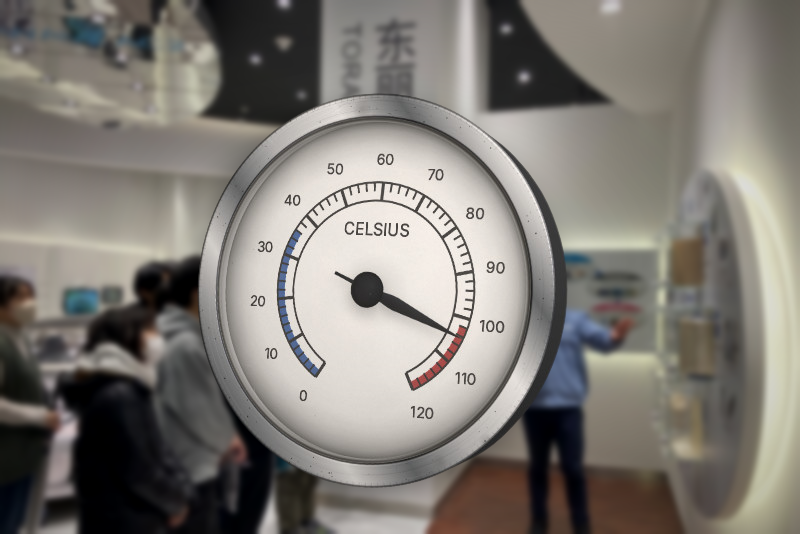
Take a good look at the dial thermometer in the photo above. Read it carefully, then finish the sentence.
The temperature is 104 °C
